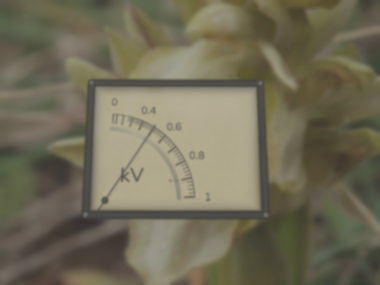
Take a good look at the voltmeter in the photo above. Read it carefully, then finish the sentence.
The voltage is 0.5 kV
